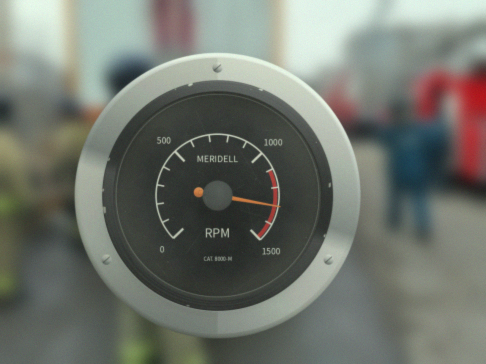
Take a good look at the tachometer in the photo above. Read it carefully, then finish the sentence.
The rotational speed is 1300 rpm
